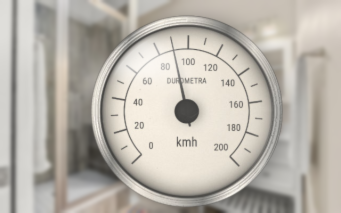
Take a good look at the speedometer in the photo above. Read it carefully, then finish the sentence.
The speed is 90 km/h
